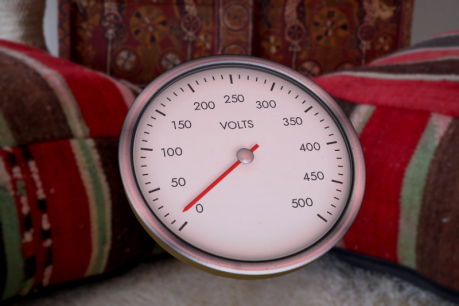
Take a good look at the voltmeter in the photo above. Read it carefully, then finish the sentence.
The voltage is 10 V
